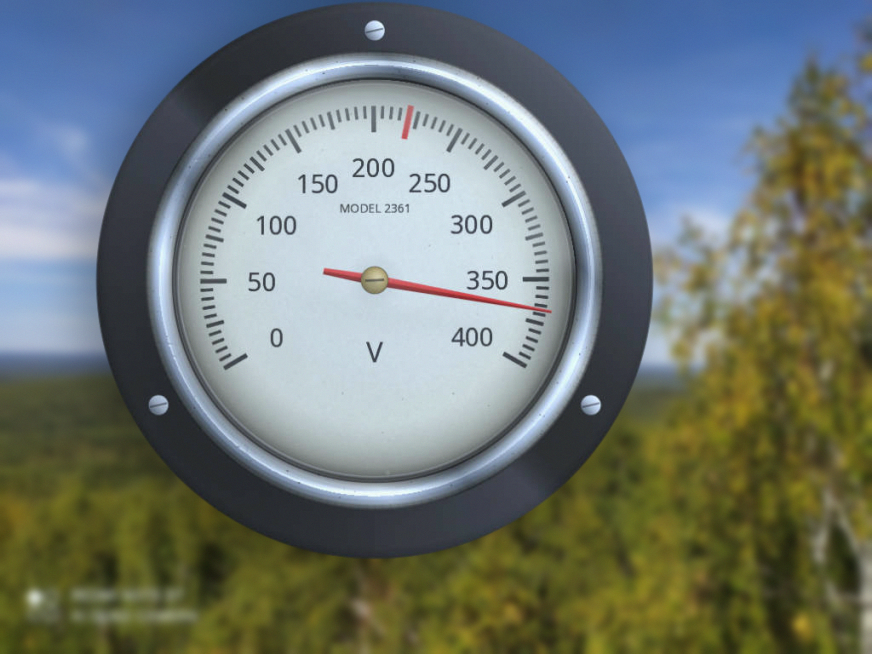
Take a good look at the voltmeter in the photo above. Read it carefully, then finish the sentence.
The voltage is 367.5 V
